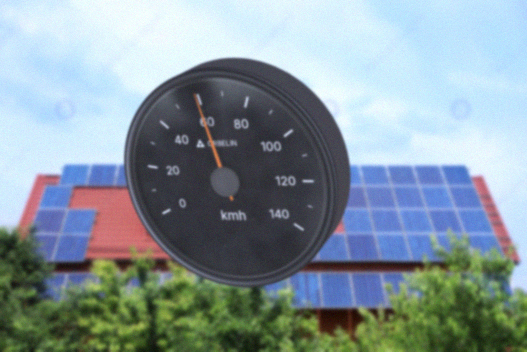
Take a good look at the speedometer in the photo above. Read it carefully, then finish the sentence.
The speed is 60 km/h
